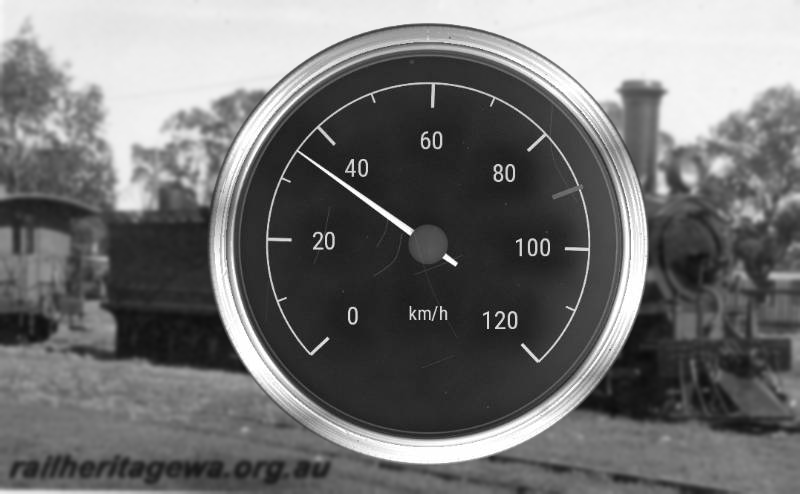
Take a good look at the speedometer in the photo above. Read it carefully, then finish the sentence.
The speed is 35 km/h
